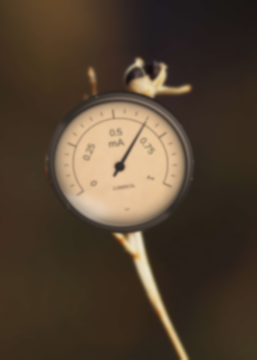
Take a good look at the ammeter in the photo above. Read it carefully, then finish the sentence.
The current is 0.65 mA
